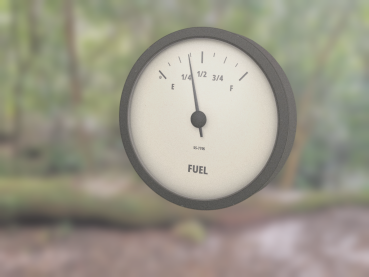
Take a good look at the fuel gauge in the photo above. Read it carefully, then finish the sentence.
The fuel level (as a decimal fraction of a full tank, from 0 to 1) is 0.375
